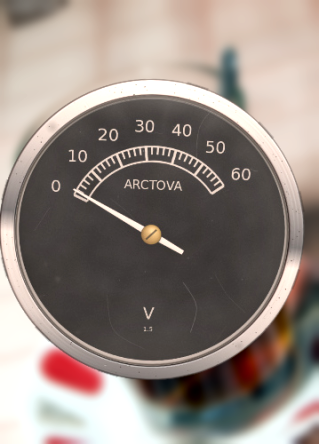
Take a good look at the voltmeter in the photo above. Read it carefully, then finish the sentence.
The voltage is 2 V
